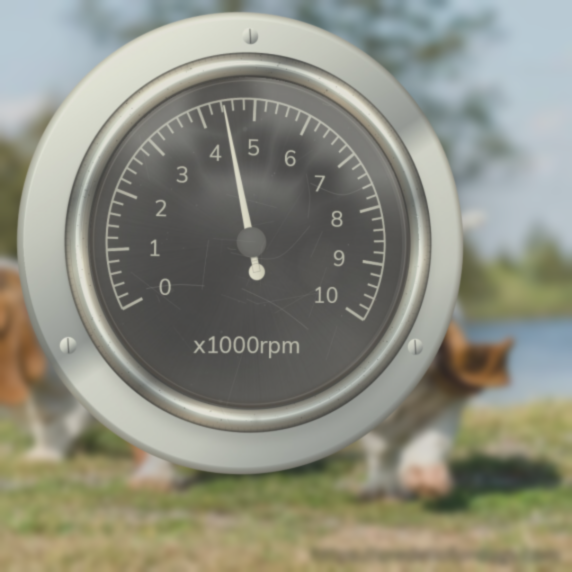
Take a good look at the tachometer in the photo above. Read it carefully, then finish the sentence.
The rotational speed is 4400 rpm
